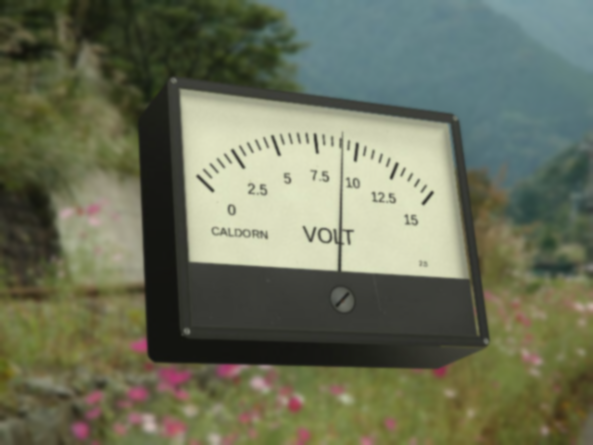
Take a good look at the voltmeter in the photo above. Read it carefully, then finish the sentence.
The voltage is 9 V
